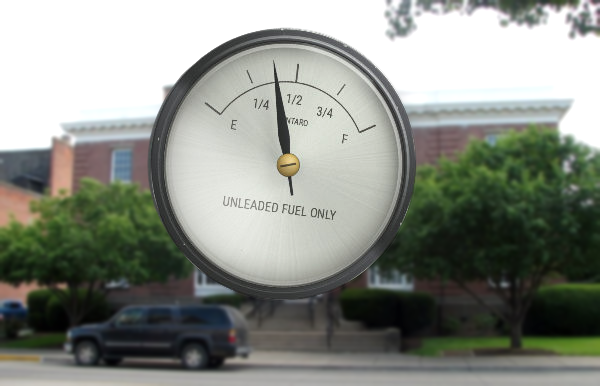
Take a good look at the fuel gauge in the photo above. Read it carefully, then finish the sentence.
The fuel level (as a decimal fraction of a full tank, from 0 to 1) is 0.375
